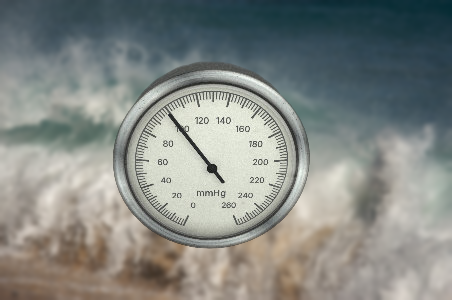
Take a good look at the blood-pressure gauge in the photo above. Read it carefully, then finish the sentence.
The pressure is 100 mmHg
